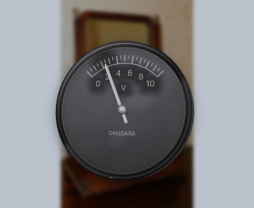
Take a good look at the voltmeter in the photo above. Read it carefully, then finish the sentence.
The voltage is 2.5 V
